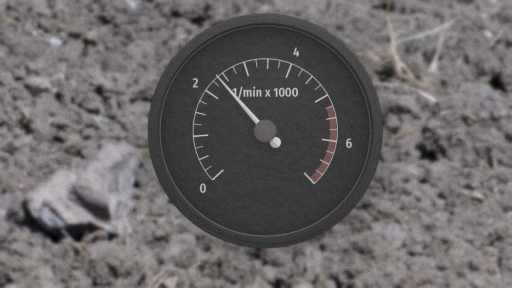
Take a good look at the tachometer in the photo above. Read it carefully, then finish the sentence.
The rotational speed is 2375 rpm
